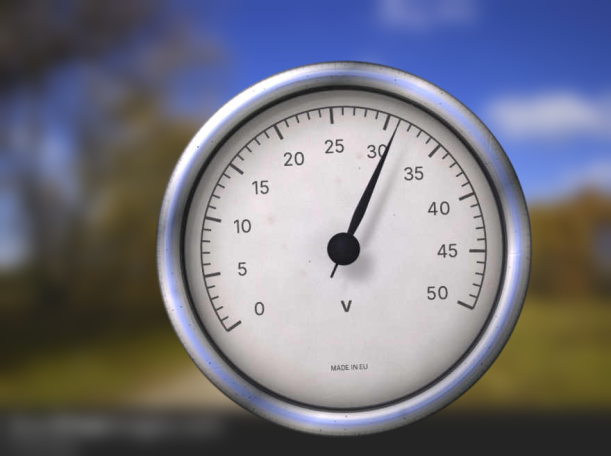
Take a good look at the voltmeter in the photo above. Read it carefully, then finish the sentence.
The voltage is 31 V
